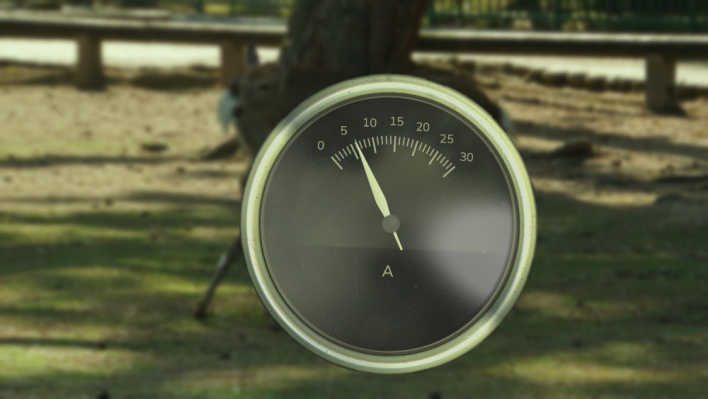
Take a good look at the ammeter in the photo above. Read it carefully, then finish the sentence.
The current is 6 A
